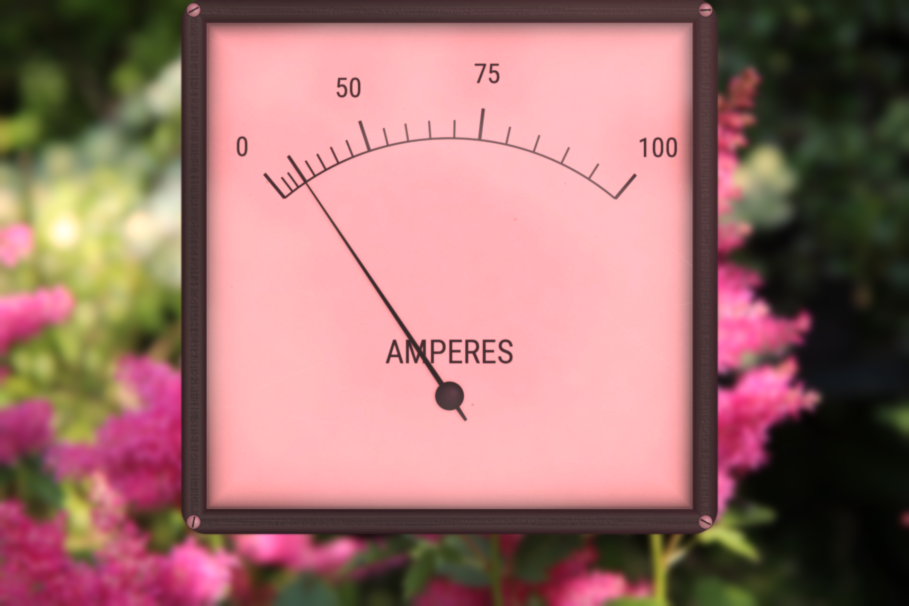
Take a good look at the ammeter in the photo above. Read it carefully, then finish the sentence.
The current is 25 A
